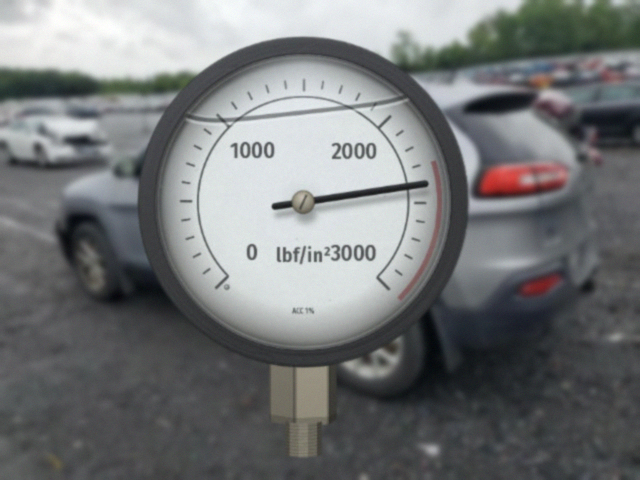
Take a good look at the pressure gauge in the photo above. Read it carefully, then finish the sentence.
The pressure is 2400 psi
